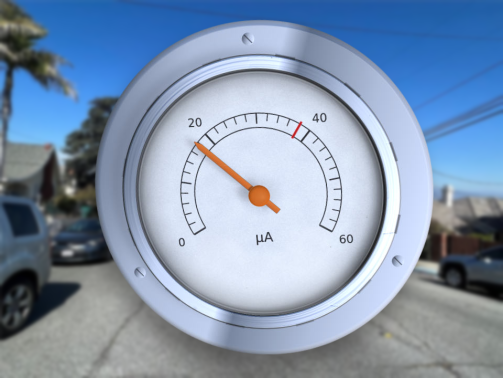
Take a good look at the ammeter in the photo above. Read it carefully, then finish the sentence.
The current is 18 µA
